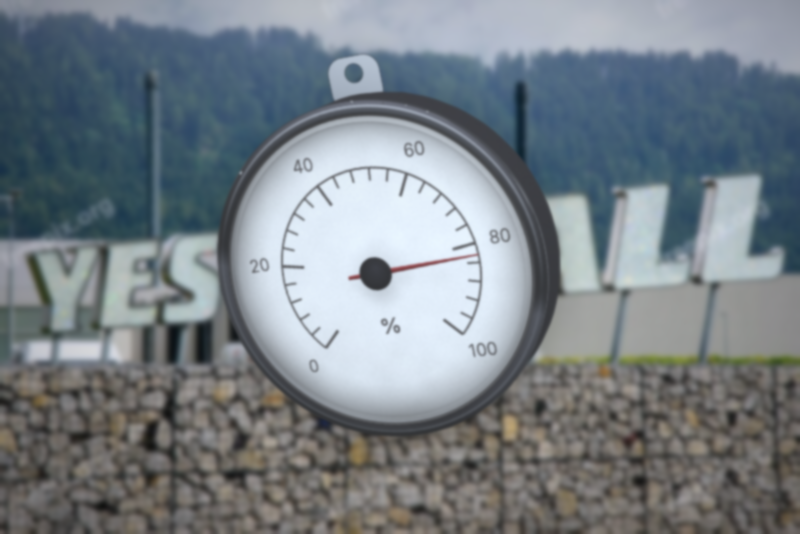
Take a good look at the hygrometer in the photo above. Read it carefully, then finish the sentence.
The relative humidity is 82 %
